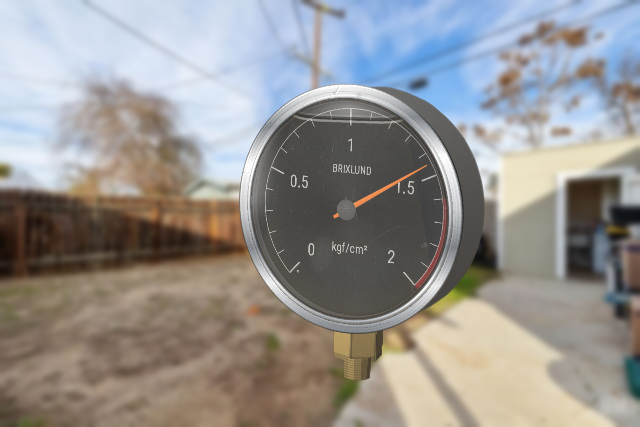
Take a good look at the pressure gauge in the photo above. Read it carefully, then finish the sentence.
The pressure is 1.45 kg/cm²
